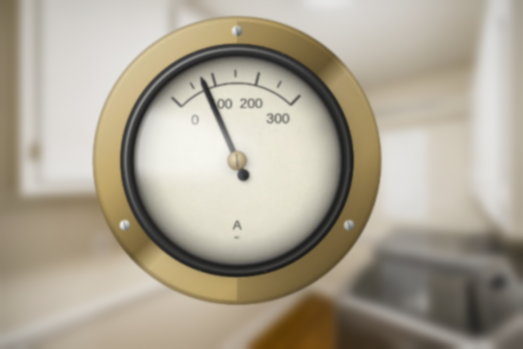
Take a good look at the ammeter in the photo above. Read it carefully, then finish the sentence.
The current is 75 A
